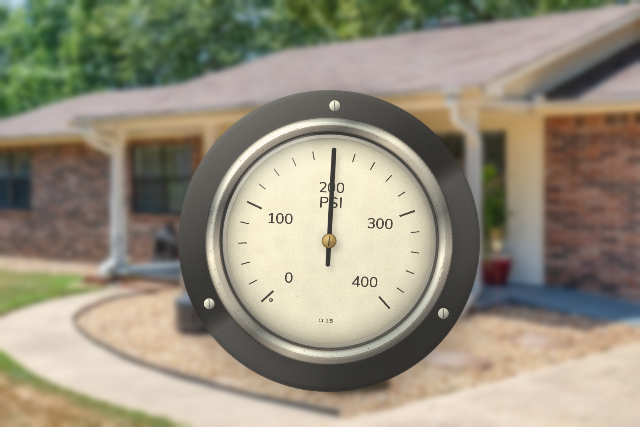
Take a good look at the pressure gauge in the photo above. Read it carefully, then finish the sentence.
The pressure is 200 psi
